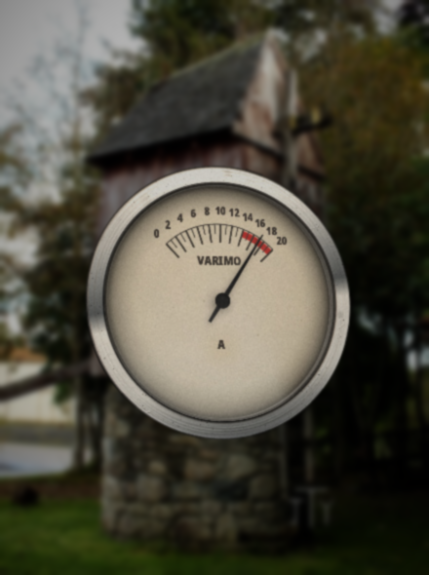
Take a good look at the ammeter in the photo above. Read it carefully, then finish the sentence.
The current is 17 A
